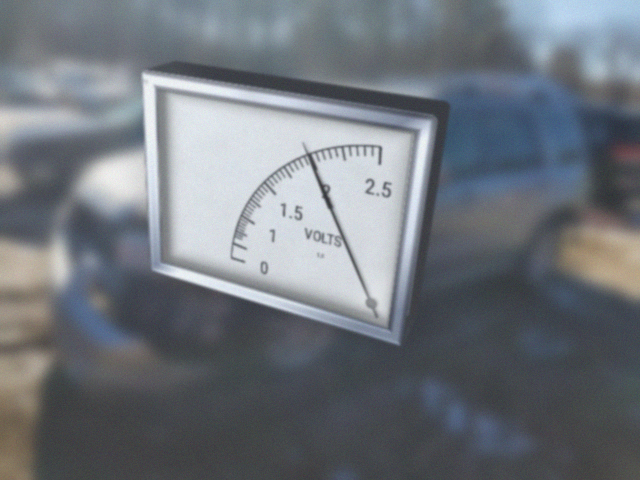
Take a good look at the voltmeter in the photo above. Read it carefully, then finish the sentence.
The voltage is 2 V
